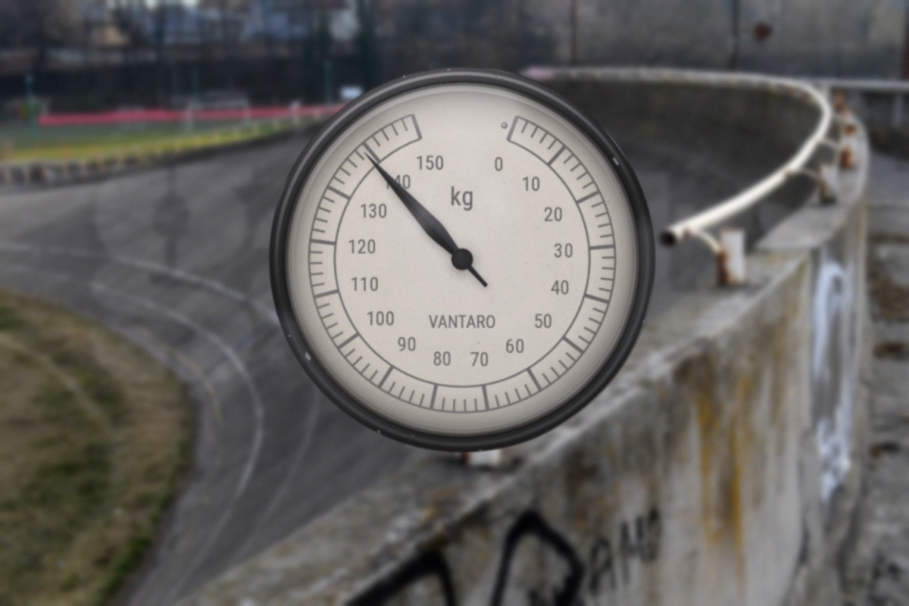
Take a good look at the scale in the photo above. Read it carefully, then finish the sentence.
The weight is 139 kg
